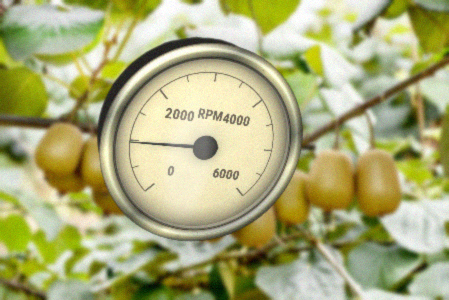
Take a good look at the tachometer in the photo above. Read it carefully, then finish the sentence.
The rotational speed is 1000 rpm
